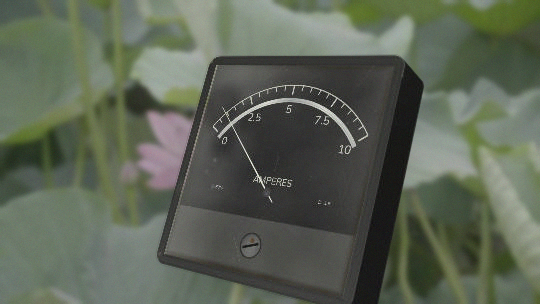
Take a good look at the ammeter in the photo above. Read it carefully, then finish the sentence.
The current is 1 A
